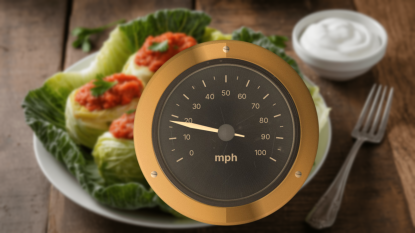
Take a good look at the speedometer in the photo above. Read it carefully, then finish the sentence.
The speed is 17.5 mph
